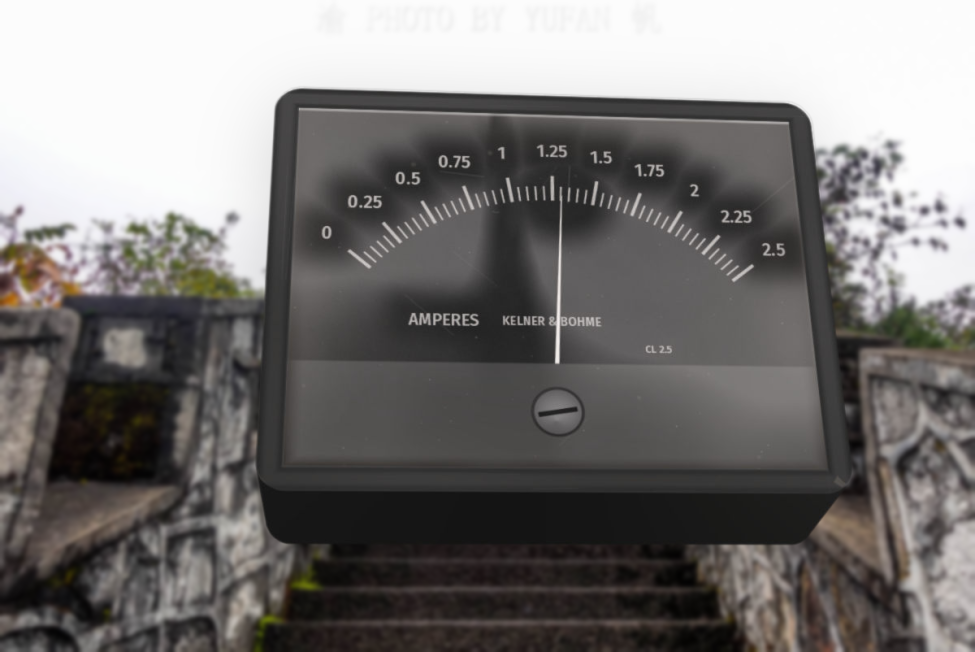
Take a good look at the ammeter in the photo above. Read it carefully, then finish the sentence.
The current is 1.3 A
